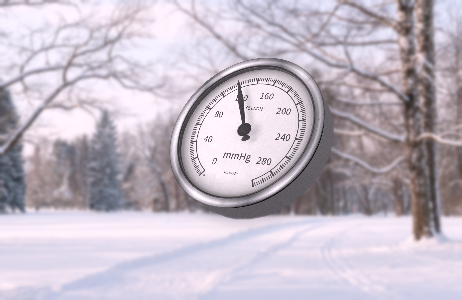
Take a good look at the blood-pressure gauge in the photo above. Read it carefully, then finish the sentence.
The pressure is 120 mmHg
